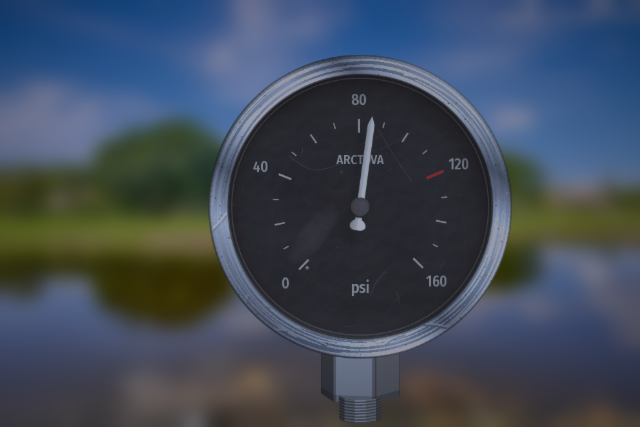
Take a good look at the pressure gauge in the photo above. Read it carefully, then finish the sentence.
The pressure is 85 psi
